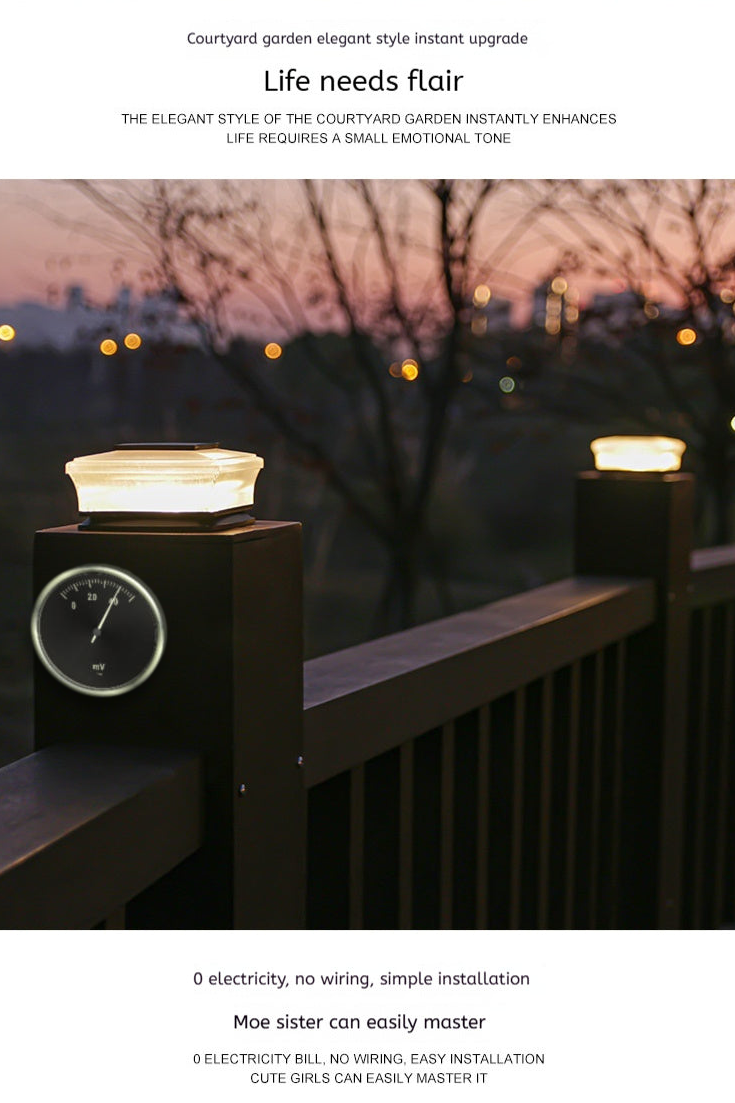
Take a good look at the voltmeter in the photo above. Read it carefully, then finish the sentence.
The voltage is 40 mV
